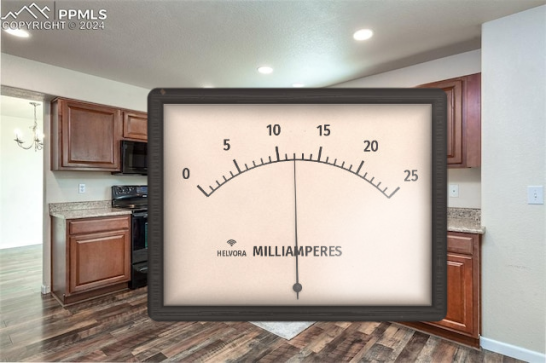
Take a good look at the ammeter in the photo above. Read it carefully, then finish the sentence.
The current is 12 mA
